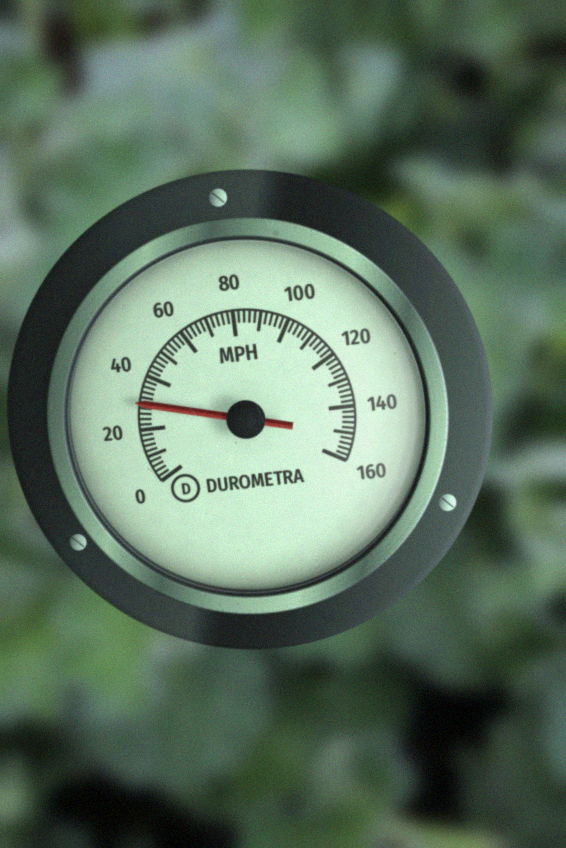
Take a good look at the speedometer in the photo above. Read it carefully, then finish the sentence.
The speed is 30 mph
